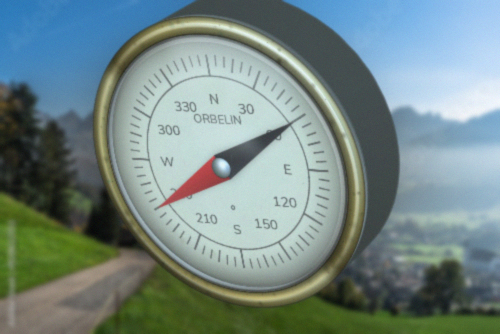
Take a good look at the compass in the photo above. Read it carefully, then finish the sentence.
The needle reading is 240 °
